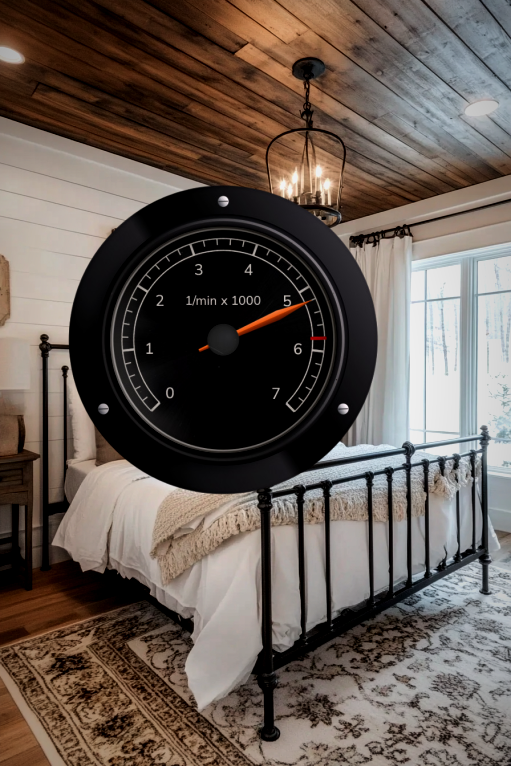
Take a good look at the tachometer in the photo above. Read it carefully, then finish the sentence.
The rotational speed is 5200 rpm
